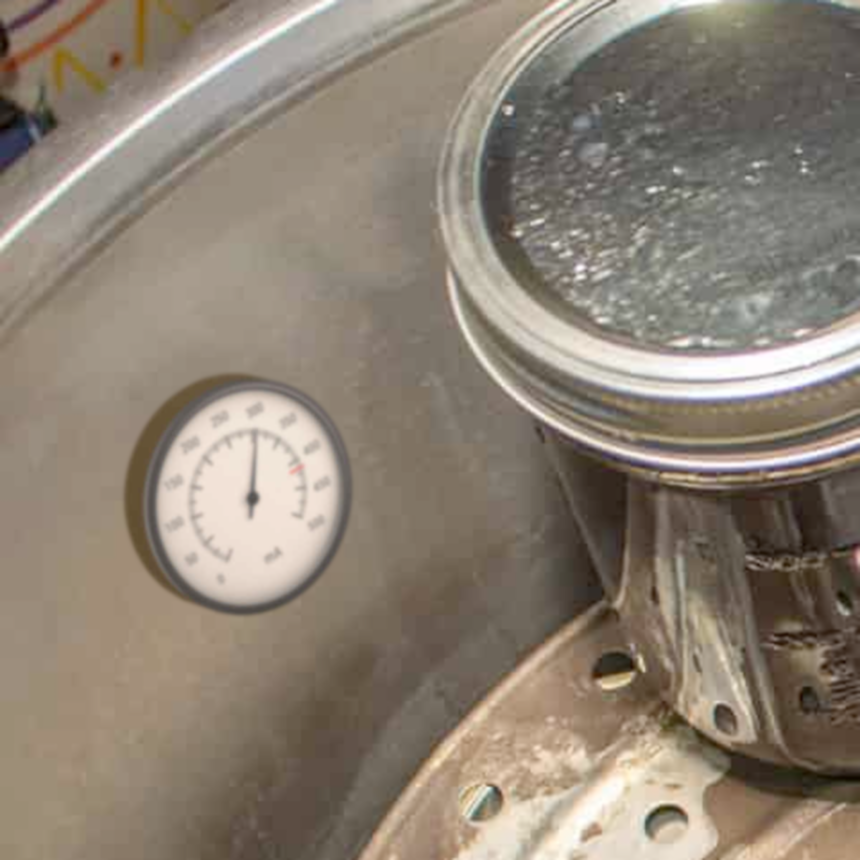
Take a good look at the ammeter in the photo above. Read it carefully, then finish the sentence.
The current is 300 mA
